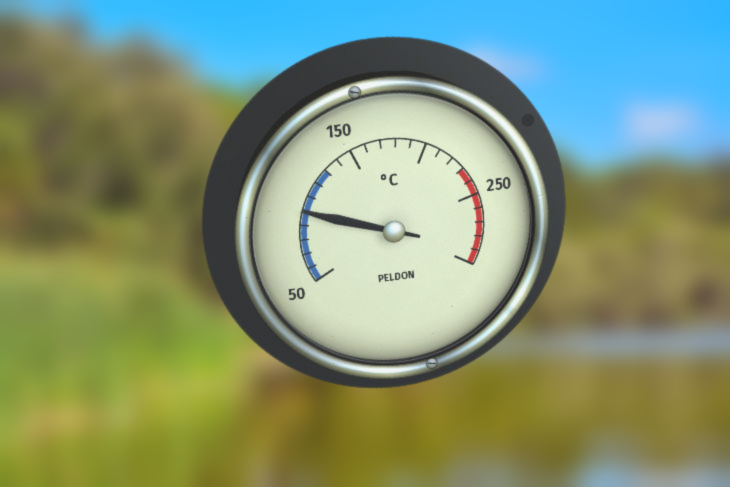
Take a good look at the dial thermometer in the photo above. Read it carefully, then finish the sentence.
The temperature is 100 °C
